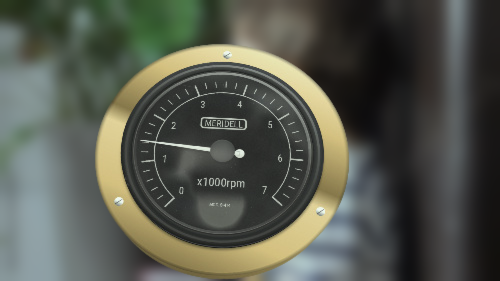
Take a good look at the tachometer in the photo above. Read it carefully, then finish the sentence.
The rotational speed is 1400 rpm
